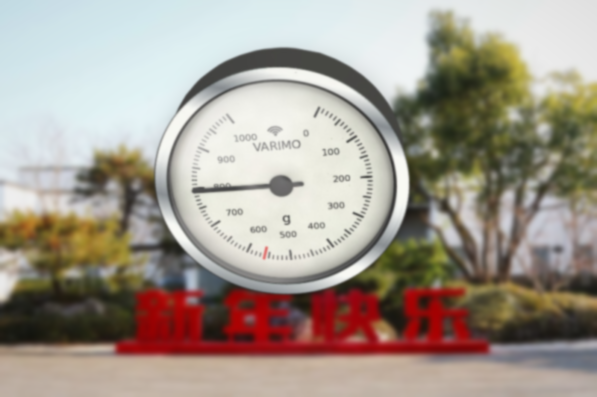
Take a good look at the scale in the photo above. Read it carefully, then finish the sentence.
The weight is 800 g
